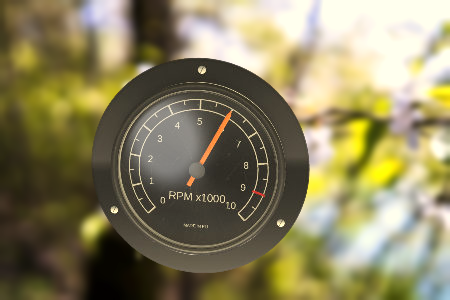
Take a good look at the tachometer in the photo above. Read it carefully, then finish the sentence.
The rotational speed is 6000 rpm
